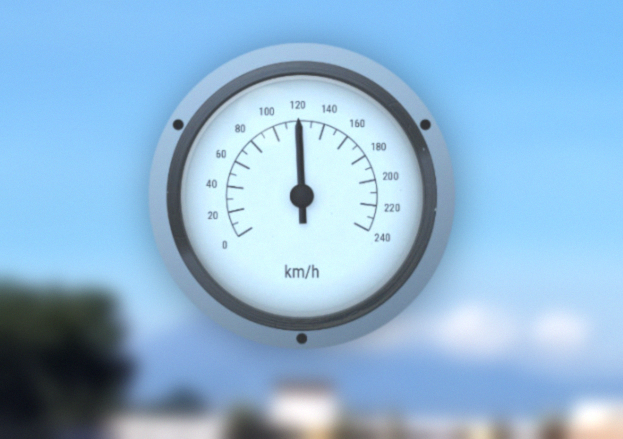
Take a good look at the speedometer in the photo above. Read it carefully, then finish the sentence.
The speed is 120 km/h
